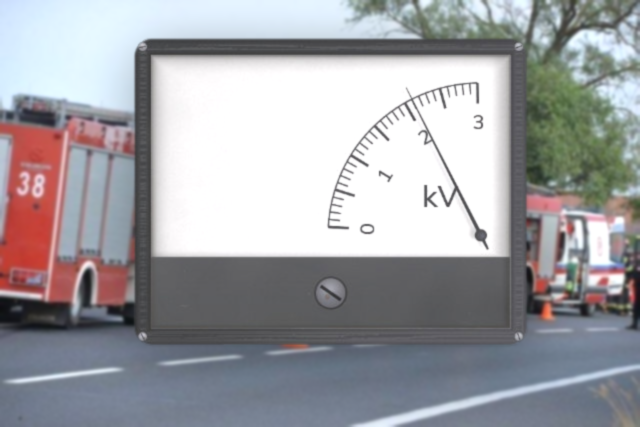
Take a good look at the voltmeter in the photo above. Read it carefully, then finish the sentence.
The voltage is 2.1 kV
